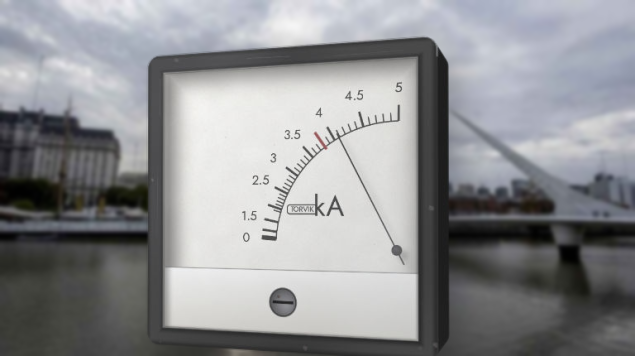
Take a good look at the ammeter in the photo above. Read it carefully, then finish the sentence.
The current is 4.1 kA
